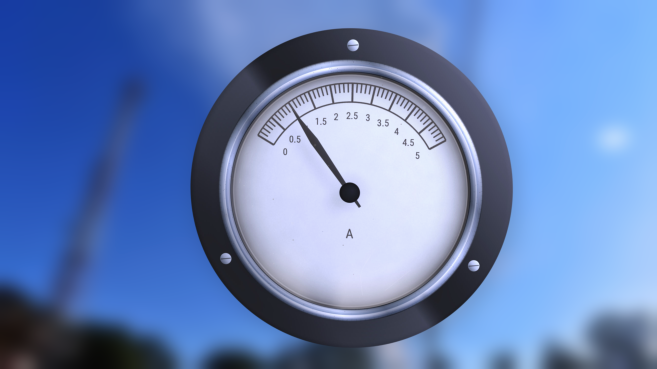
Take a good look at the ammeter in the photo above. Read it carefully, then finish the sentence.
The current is 1 A
